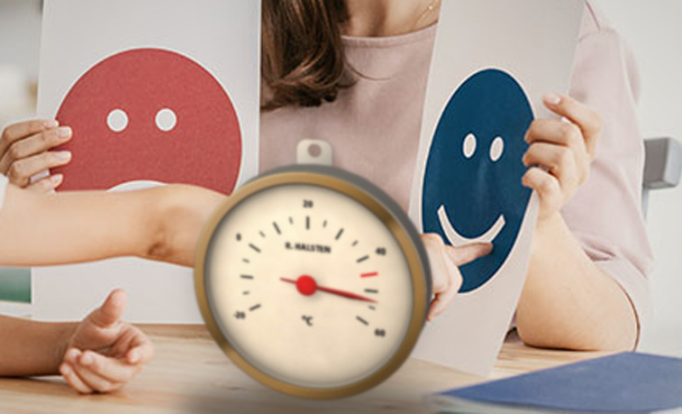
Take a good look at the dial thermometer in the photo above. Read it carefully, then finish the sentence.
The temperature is 52.5 °C
